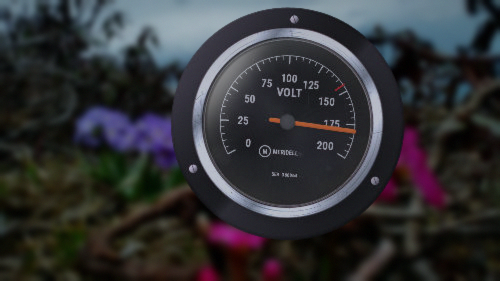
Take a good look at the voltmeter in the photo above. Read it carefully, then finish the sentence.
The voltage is 180 V
